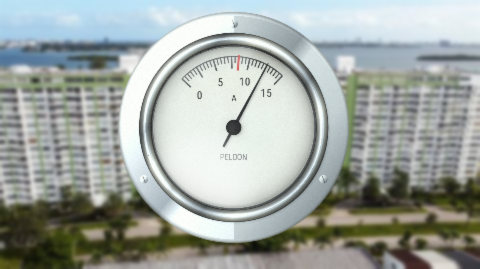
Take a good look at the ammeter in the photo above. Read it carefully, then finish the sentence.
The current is 12.5 A
